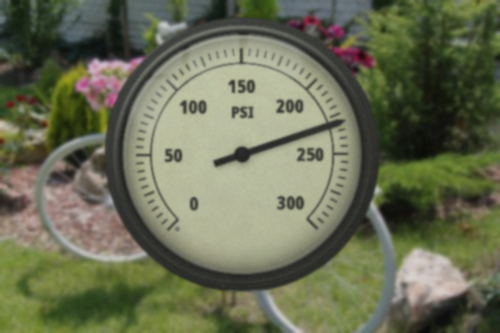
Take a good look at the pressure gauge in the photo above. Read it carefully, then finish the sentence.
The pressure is 230 psi
